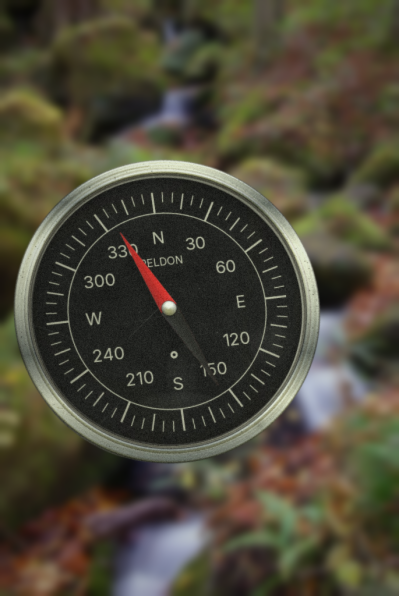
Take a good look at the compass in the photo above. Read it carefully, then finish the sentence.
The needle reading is 335 °
